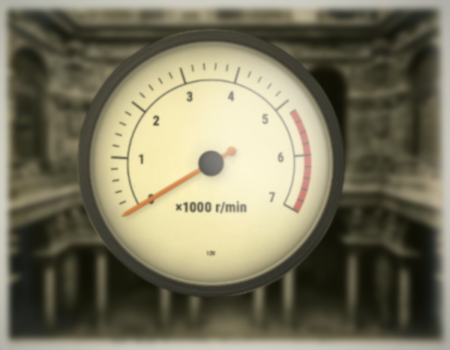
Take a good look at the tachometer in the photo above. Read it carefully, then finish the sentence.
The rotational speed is 0 rpm
